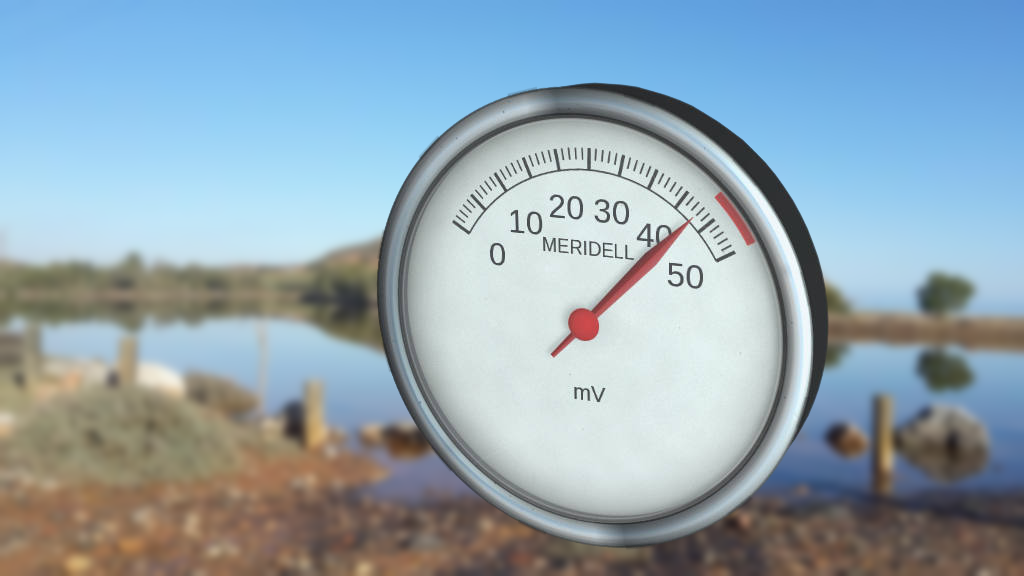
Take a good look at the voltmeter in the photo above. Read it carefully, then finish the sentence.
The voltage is 43 mV
